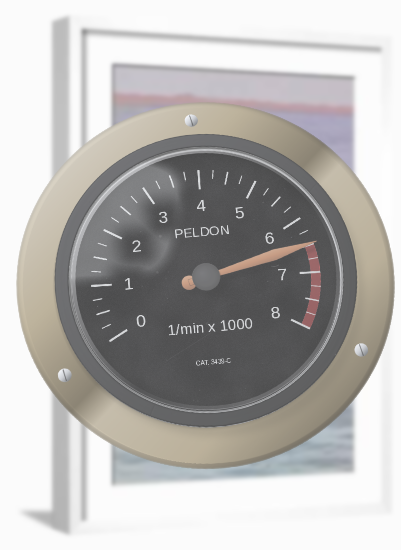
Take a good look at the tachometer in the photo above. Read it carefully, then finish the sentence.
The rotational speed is 6500 rpm
